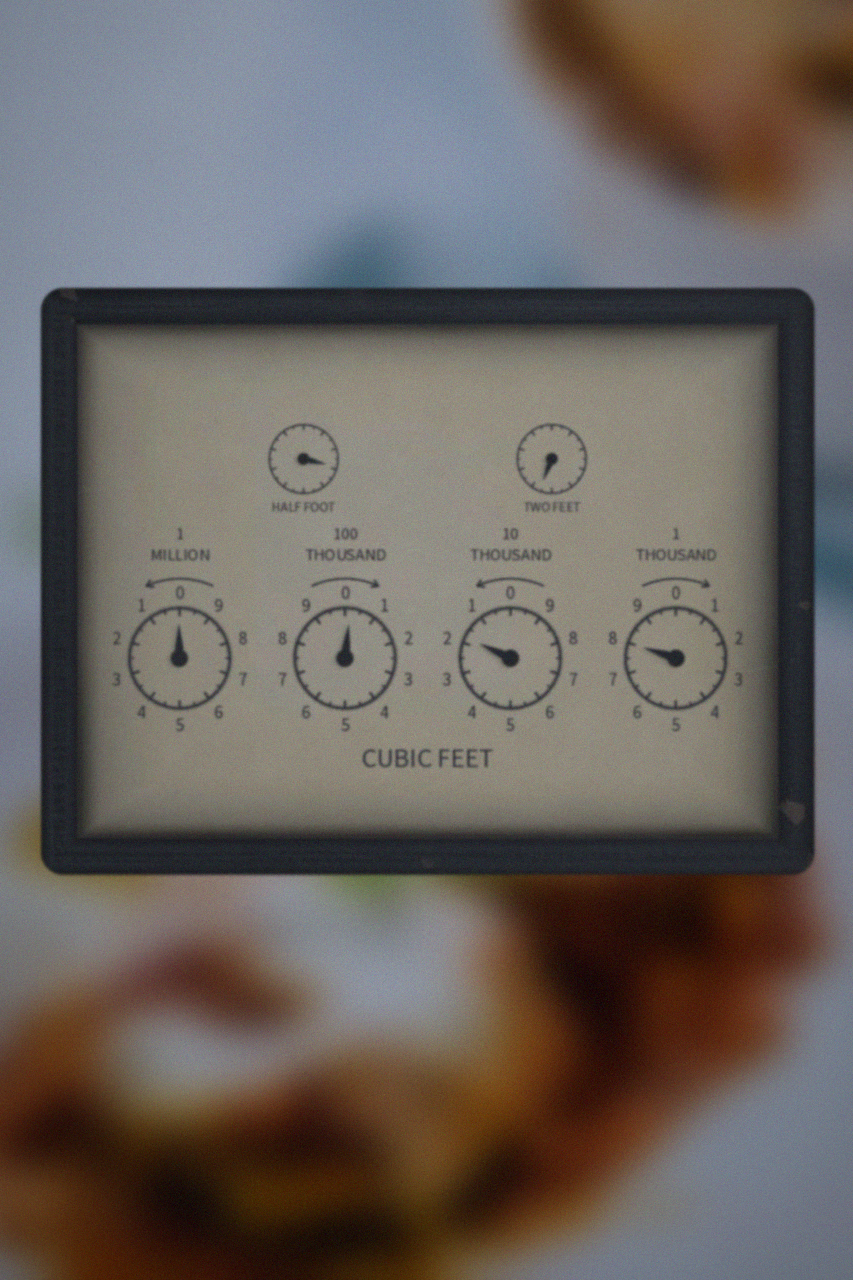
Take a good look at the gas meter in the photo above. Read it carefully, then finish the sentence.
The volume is 1800 ft³
